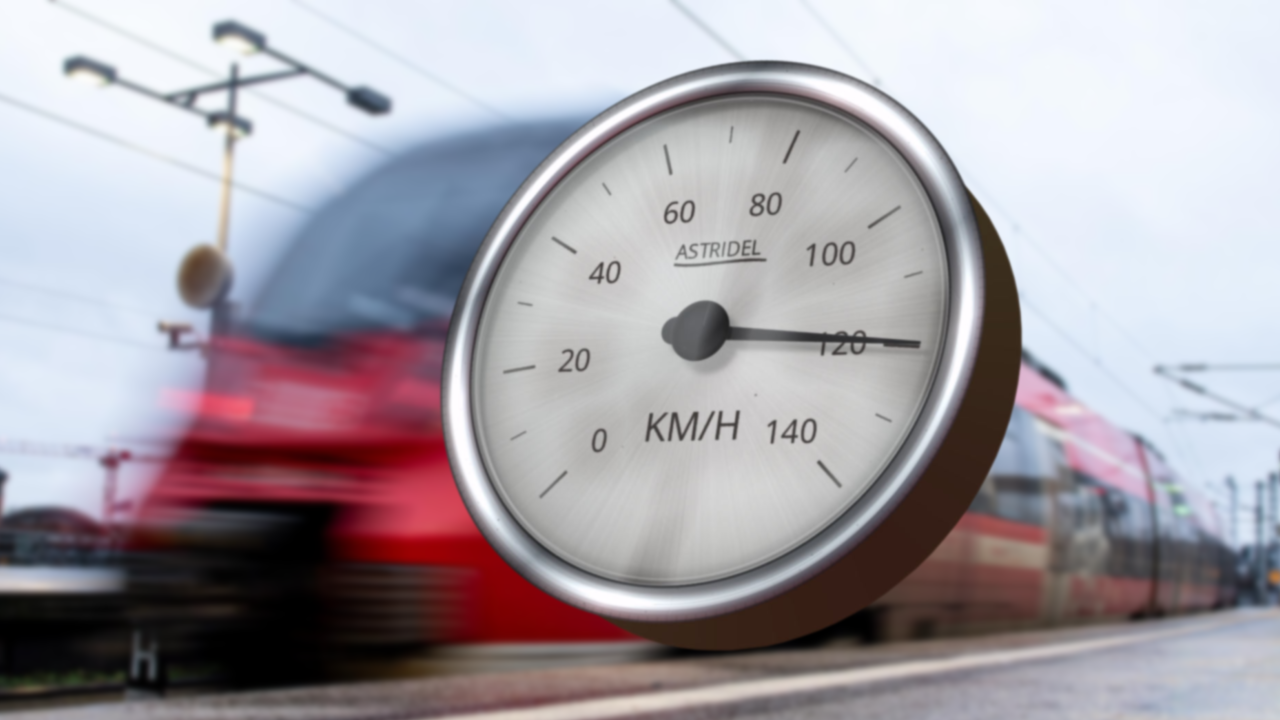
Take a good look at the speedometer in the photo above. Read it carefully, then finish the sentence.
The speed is 120 km/h
